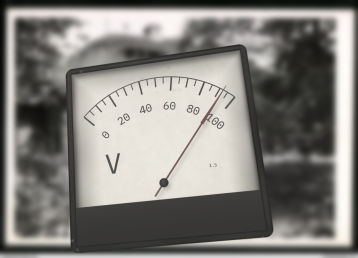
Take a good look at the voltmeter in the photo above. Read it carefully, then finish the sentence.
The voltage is 92.5 V
